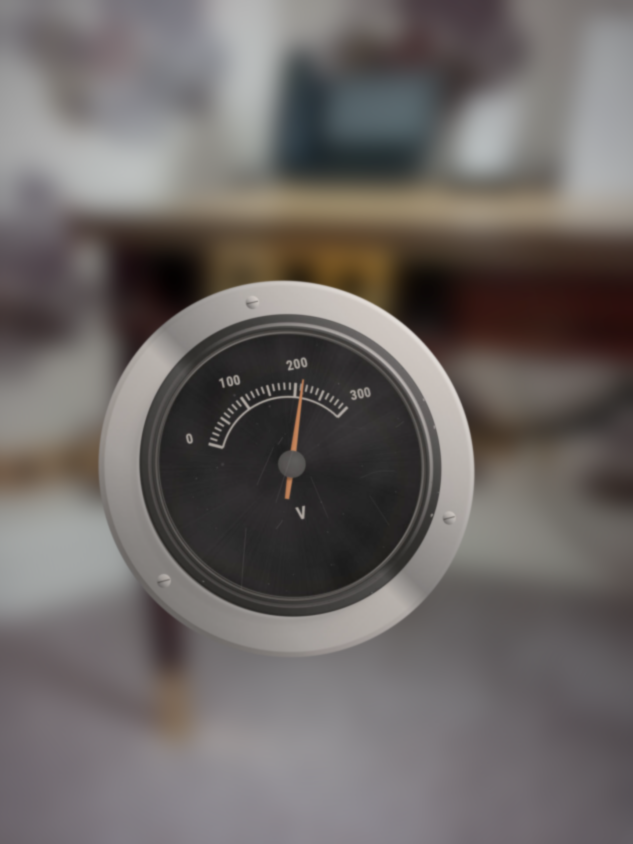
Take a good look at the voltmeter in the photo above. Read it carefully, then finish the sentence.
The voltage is 210 V
